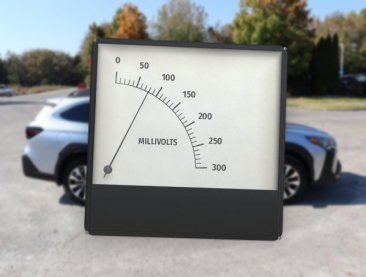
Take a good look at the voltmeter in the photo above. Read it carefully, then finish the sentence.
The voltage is 80 mV
